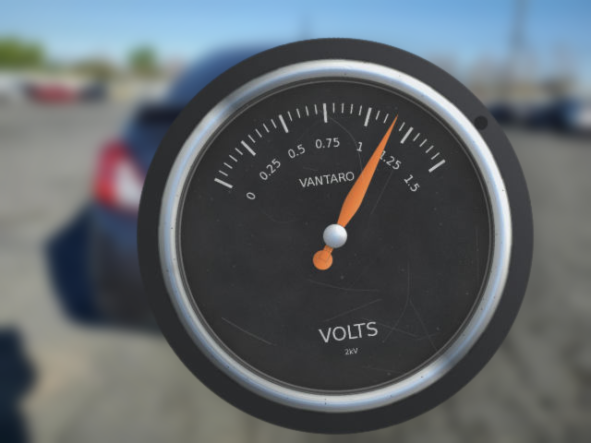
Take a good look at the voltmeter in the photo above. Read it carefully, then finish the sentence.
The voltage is 1.15 V
